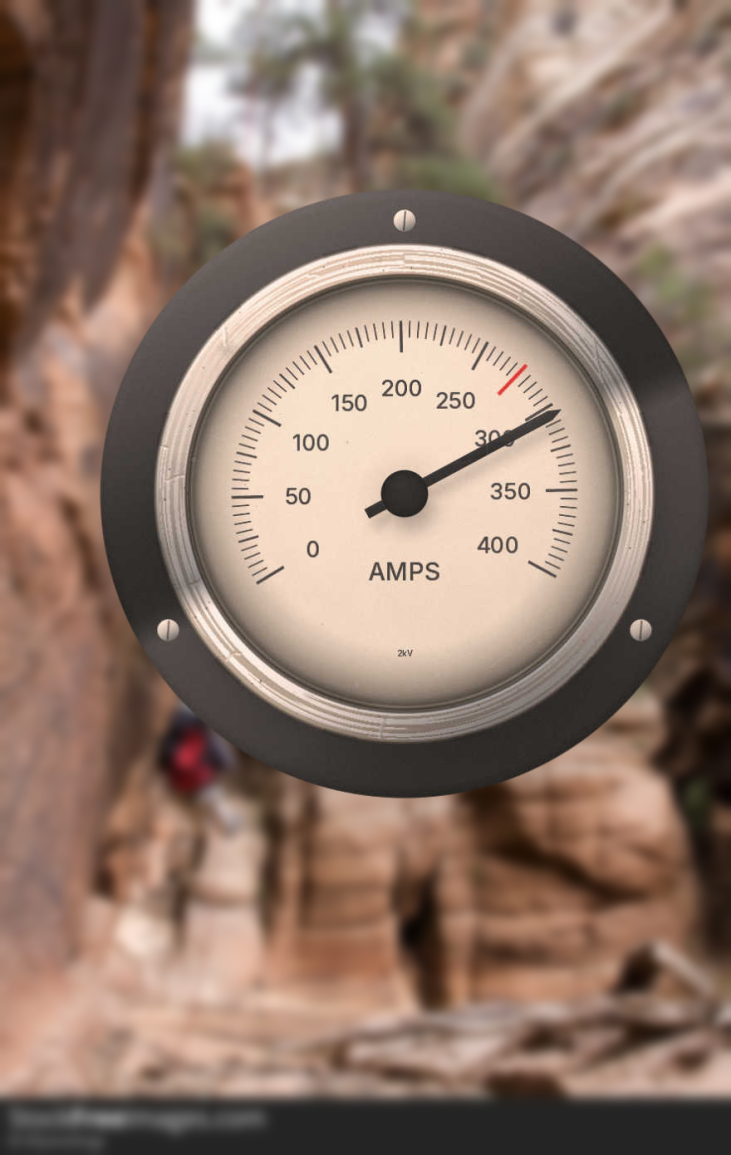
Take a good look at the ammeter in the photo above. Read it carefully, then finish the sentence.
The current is 305 A
